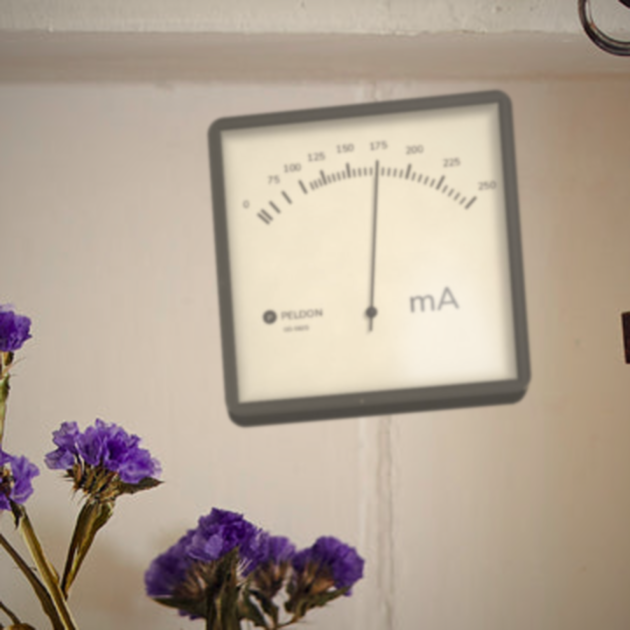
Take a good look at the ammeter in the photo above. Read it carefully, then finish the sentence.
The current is 175 mA
